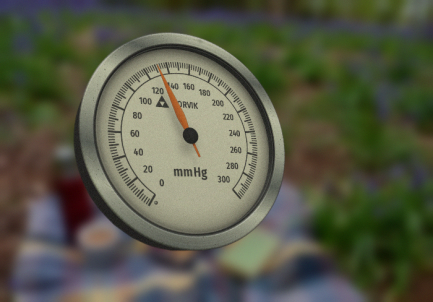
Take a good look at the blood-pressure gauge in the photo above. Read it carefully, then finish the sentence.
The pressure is 130 mmHg
